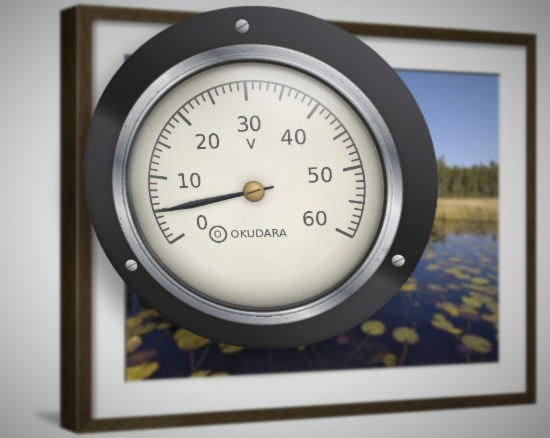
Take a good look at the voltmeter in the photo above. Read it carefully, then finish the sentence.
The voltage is 5 V
